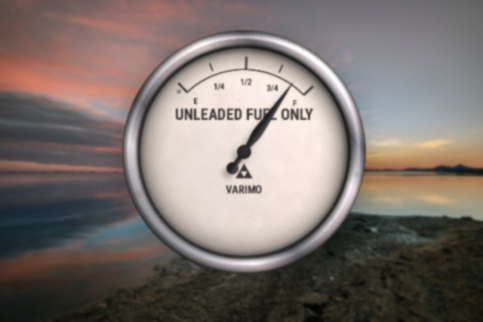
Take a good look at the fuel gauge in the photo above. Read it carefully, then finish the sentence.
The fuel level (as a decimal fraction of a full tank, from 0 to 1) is 0.875
